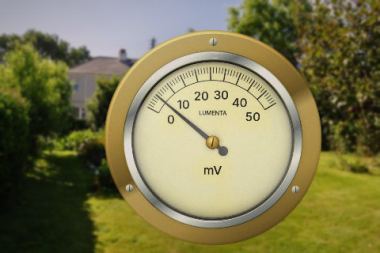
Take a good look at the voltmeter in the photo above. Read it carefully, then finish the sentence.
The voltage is 5 mV
